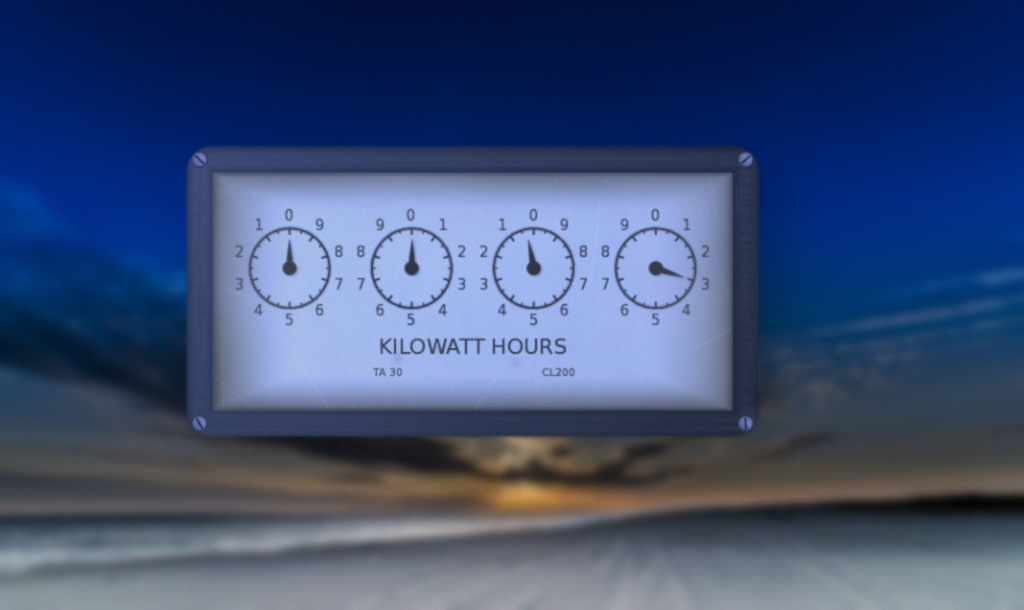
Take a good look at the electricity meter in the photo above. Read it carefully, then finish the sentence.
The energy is 3 kWh
